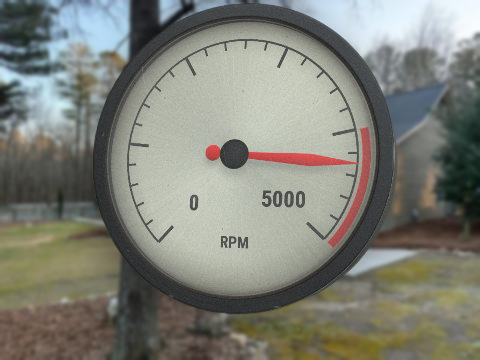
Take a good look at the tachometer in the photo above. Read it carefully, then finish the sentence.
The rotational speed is 4300 rpm
